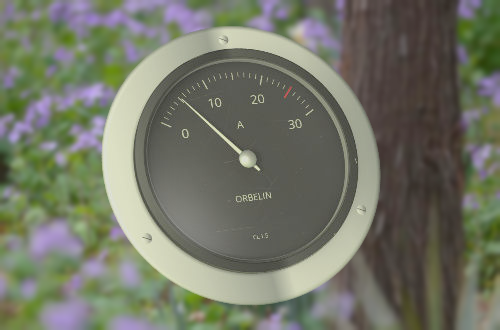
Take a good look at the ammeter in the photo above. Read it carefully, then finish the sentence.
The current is 5 A
